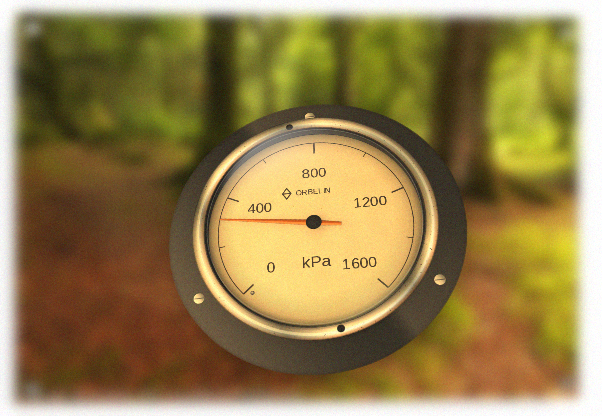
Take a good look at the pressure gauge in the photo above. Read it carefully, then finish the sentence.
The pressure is 300 kPa
